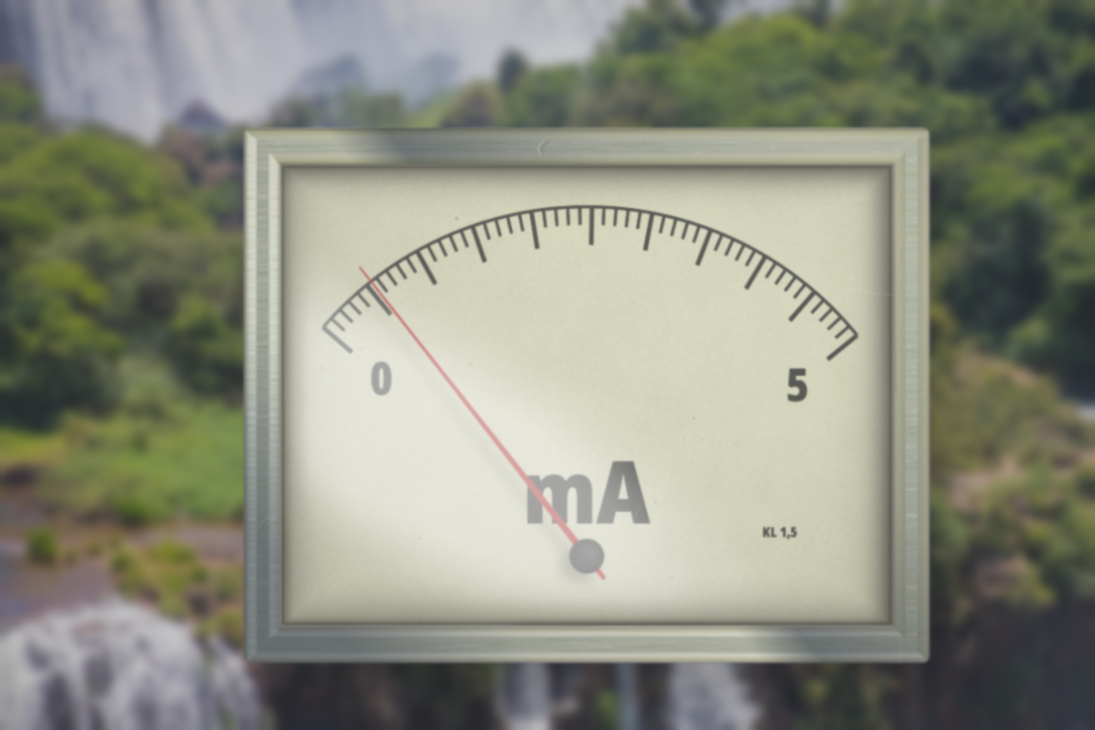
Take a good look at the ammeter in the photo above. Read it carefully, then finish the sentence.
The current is 0.55 mA
